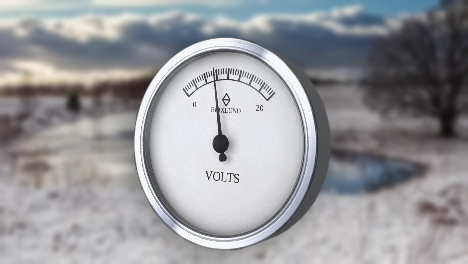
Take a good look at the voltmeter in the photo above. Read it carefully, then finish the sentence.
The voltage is 7.5 V
